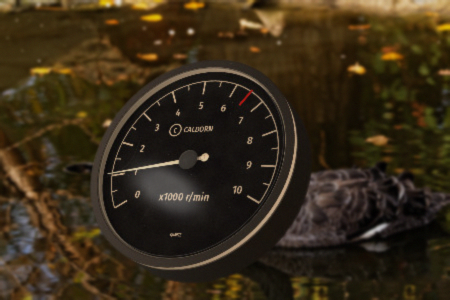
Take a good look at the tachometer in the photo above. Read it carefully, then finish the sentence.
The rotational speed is 1000 rpm
